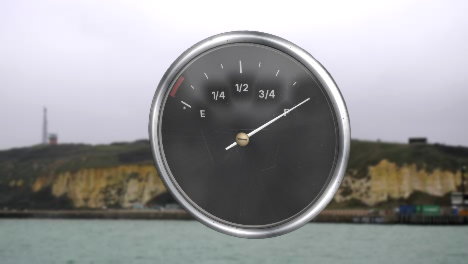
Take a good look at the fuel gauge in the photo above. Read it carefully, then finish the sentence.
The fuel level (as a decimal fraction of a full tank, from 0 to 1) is 1
